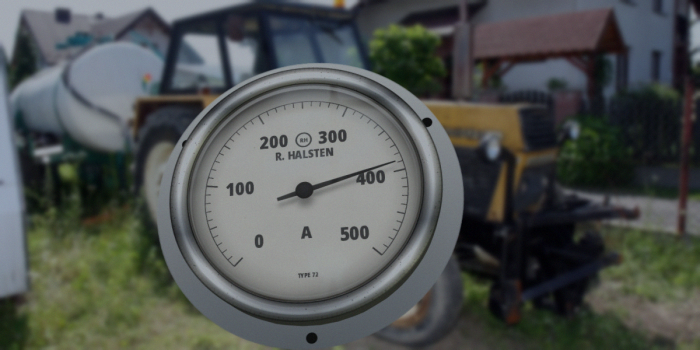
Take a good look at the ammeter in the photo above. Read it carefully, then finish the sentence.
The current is 390 A
